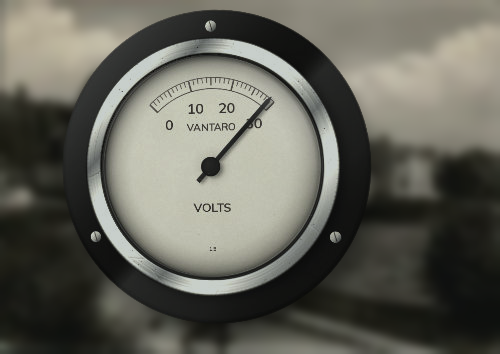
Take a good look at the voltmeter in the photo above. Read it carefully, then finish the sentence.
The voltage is 29 V
